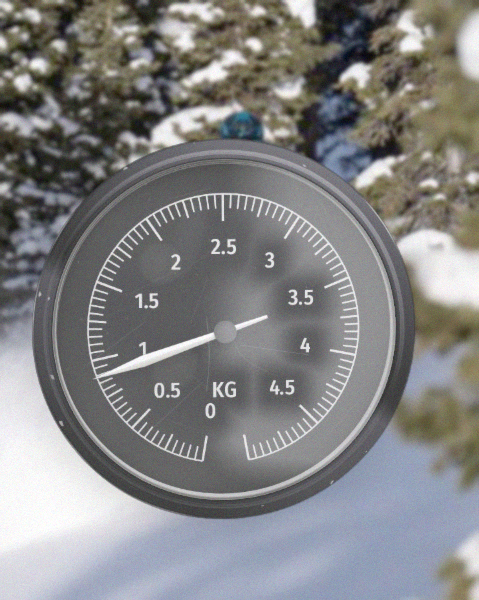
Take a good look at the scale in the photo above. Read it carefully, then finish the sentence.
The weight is 0.9 kg
